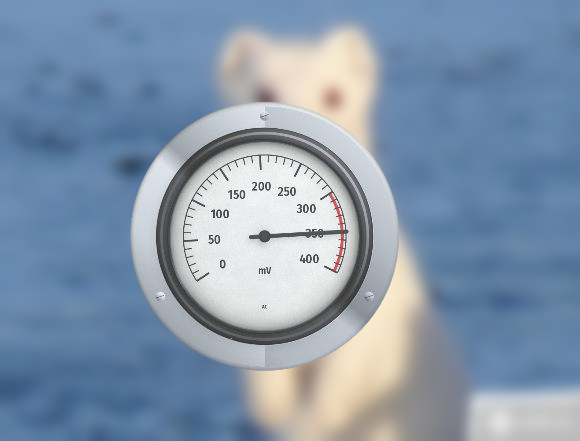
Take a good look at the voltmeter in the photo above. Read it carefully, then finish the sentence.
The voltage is 350 mV
